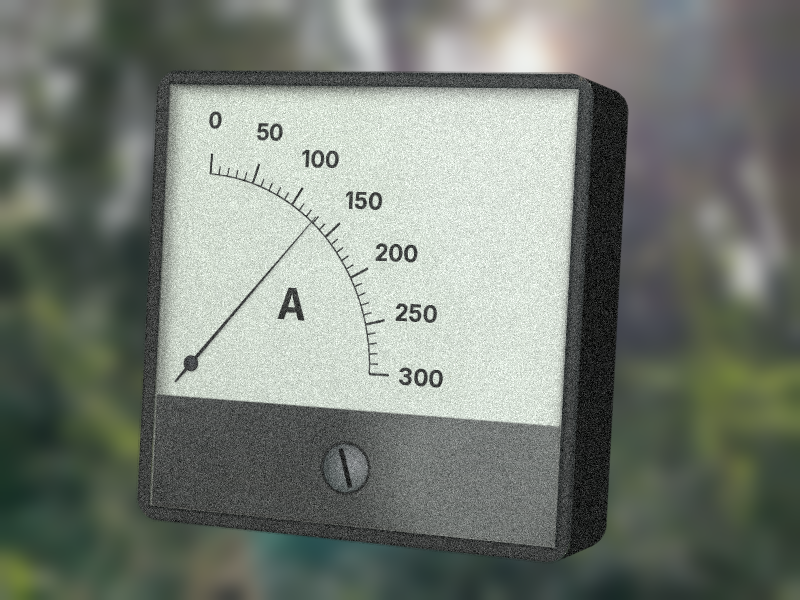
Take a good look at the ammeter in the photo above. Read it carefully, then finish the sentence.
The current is 130 A
